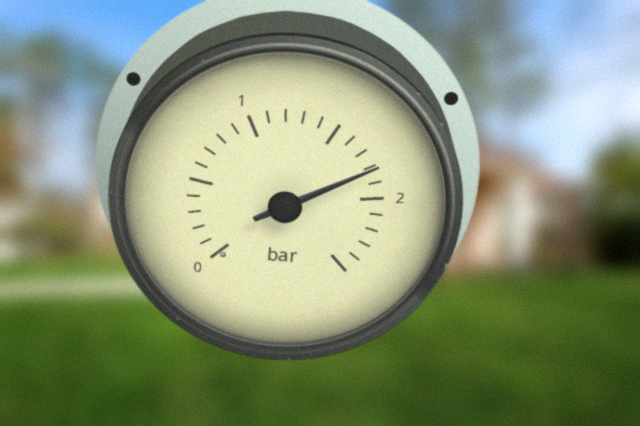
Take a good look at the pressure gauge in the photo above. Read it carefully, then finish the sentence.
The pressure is 1.8 bar
